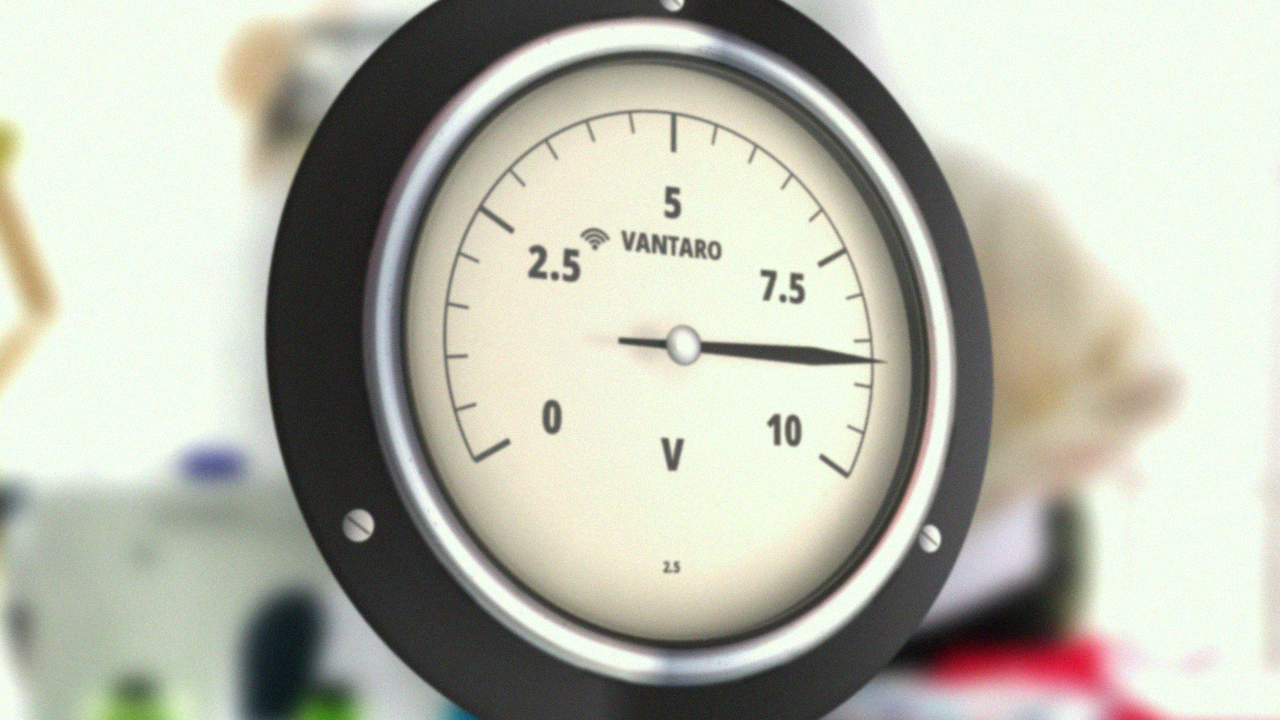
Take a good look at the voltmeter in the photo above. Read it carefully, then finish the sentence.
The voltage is 8.75 V
